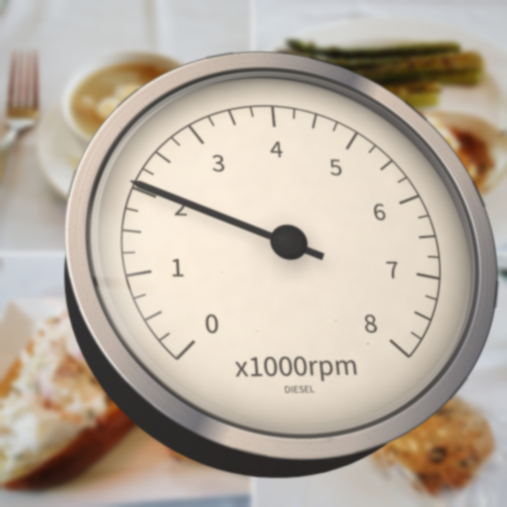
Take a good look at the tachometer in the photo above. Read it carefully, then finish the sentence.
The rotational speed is 2000 rpm
